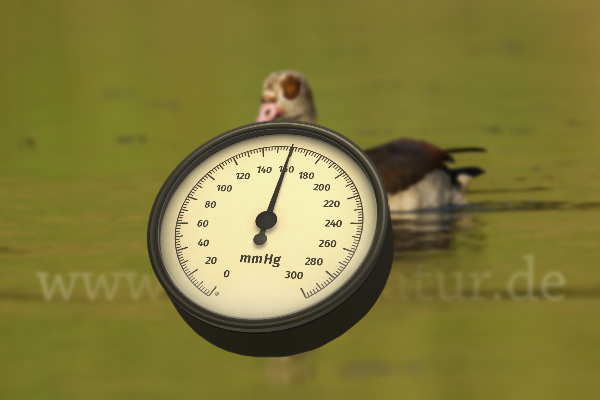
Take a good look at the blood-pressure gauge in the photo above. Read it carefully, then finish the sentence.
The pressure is 160 mmHg
